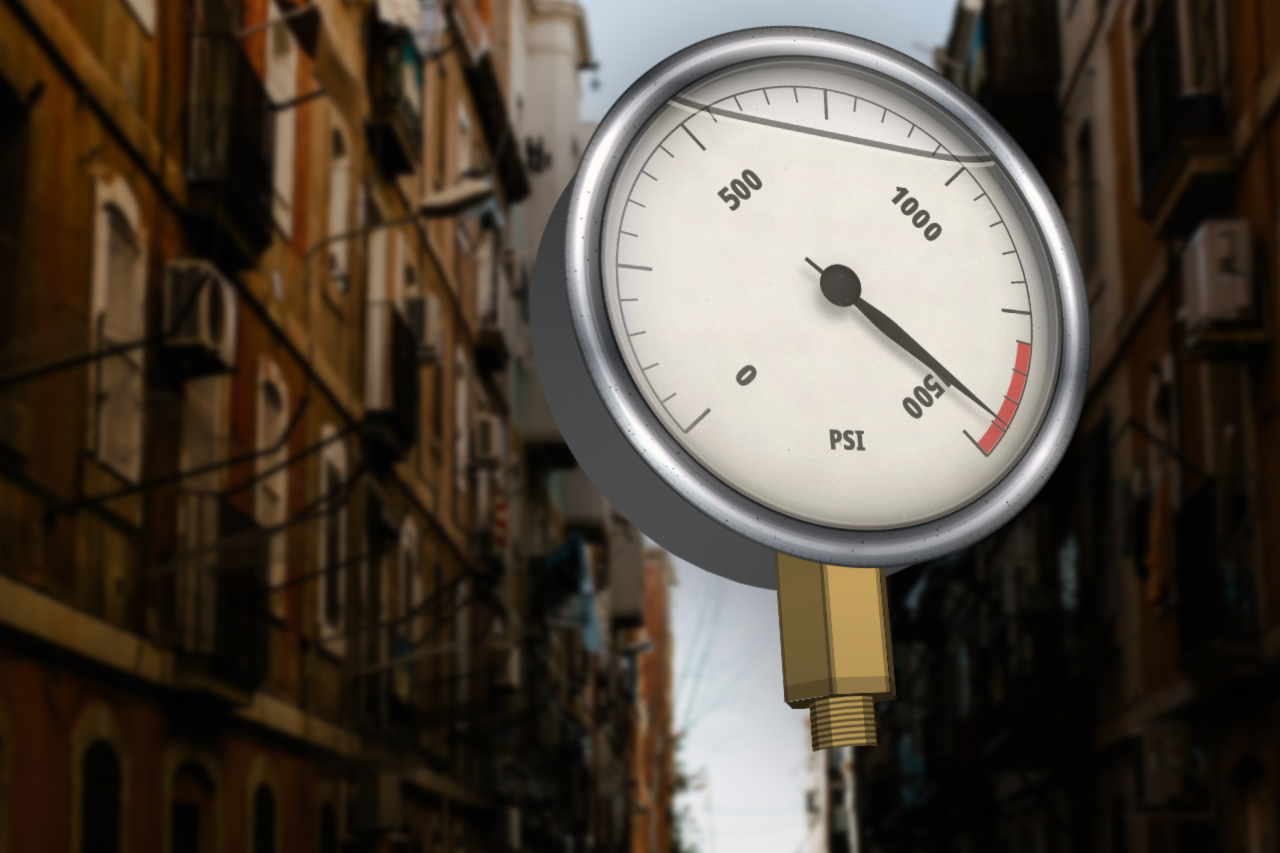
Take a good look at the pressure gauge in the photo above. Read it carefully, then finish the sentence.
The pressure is 1450 psi
